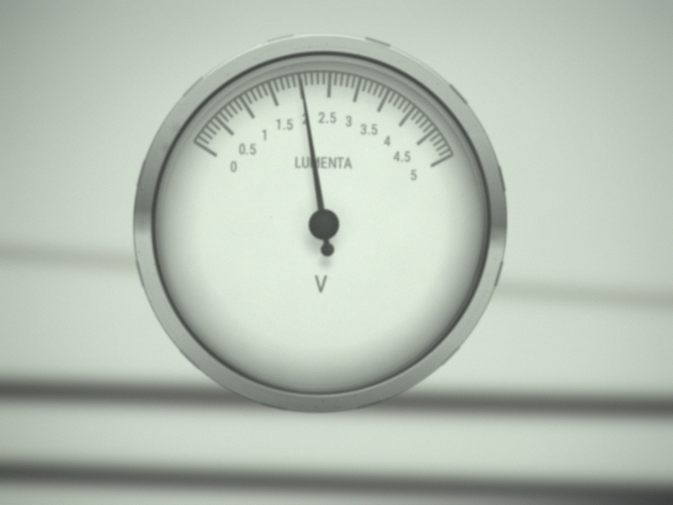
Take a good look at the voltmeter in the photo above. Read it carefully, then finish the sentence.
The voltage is 2 V
